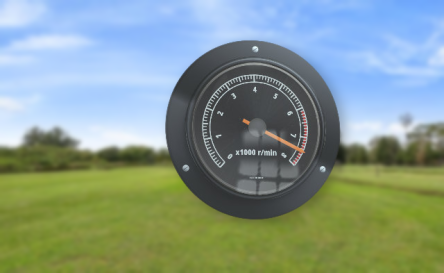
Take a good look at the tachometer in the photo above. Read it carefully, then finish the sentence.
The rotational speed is 7500 rpm
